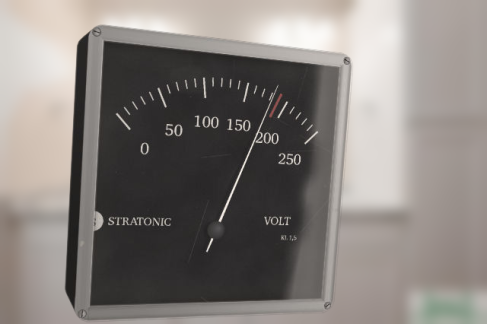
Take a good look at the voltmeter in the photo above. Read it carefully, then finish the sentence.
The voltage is 180 V
